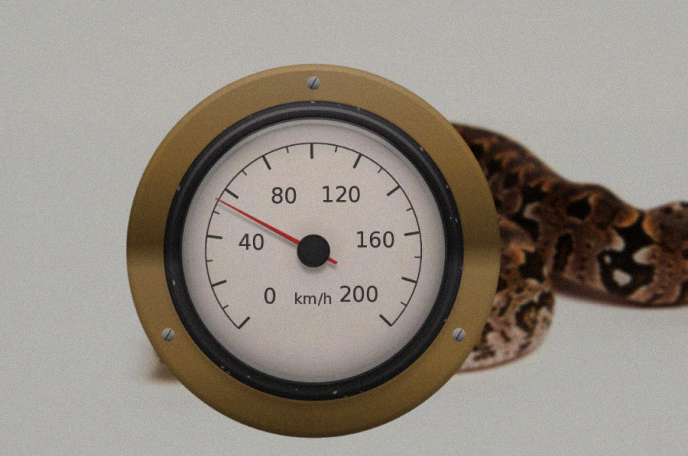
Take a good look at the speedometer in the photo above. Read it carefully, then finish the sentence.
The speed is 55 km/h
